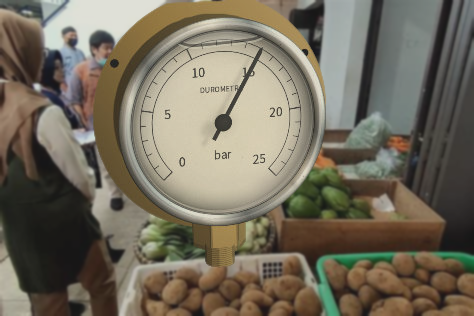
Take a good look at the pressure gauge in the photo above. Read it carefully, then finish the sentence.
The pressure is 15 bar
